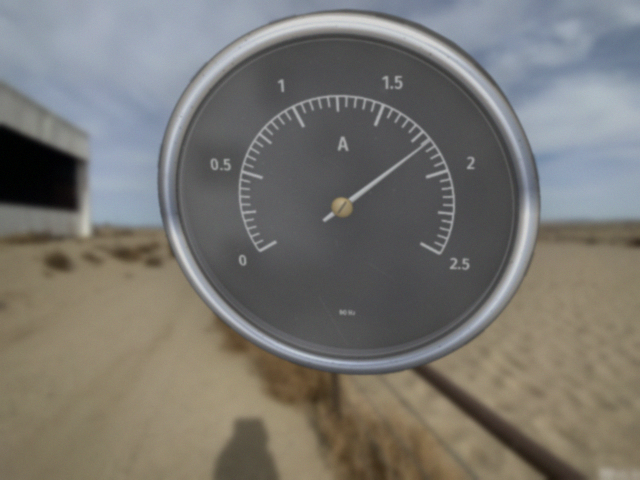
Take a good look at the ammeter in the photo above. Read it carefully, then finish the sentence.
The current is 1.8 A
